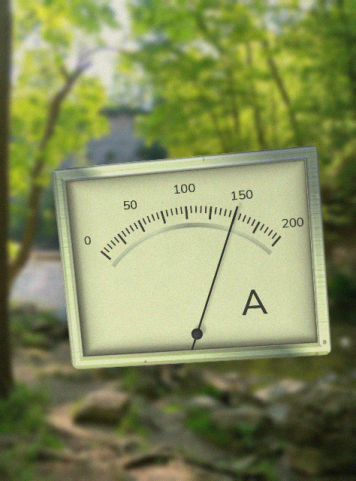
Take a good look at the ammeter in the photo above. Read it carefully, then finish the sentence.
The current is 150 A
